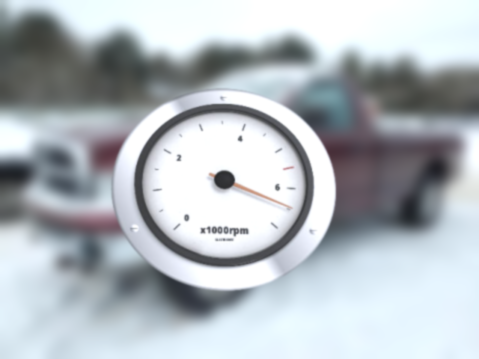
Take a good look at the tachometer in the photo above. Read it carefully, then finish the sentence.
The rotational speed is 6500 rpm
